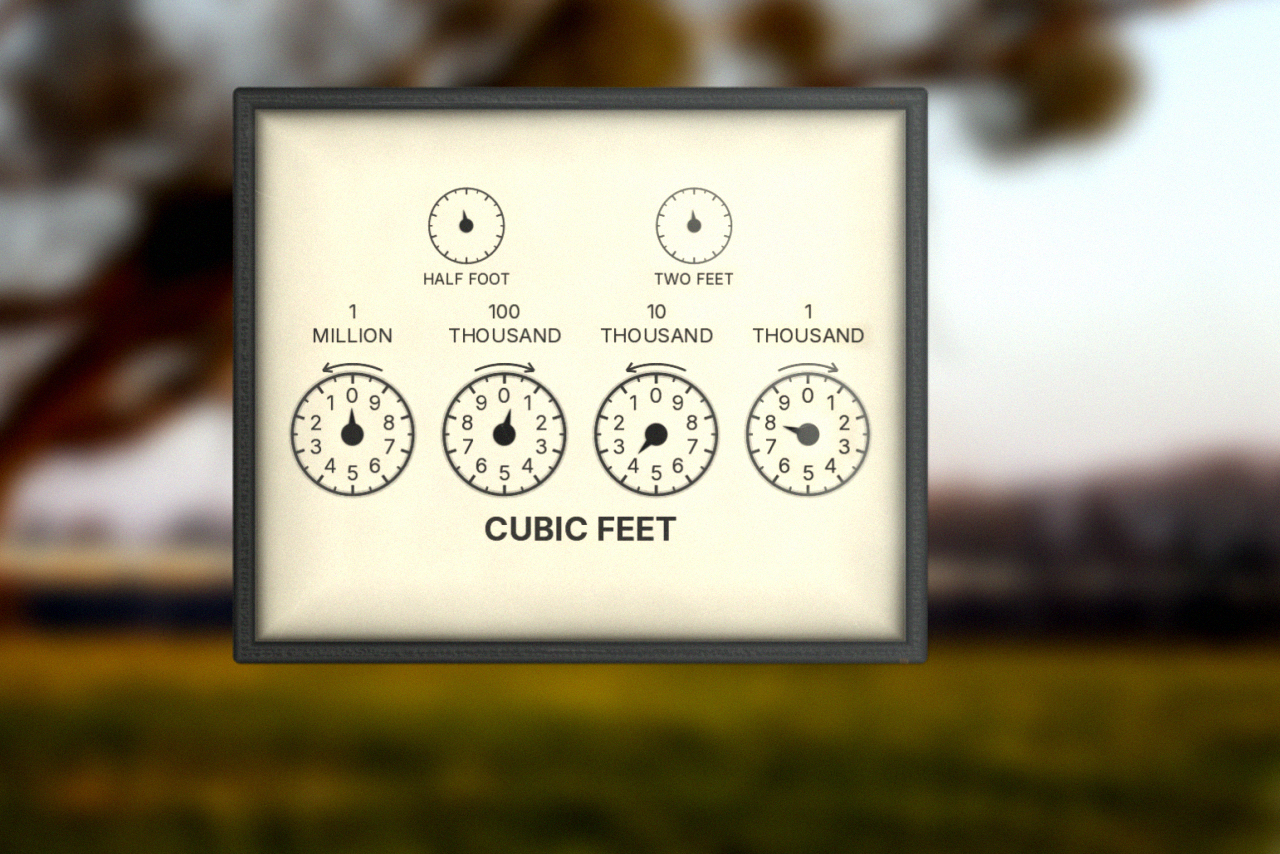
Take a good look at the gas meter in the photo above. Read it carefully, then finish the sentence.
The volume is 3800 ft³
